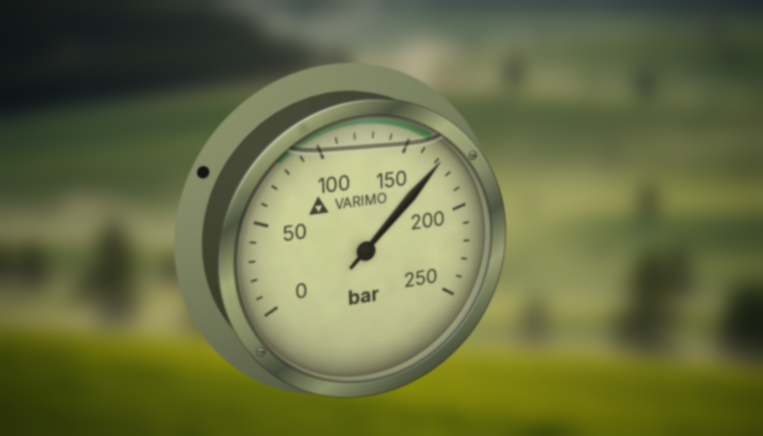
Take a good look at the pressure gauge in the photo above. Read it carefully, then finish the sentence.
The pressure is 170 bar
